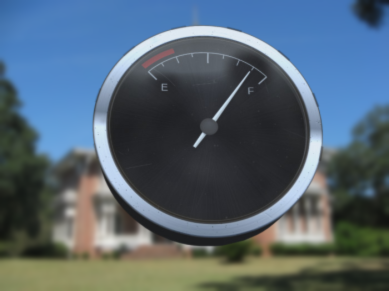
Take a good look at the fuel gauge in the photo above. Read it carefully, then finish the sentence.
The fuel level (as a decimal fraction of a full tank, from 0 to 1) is 0.875
